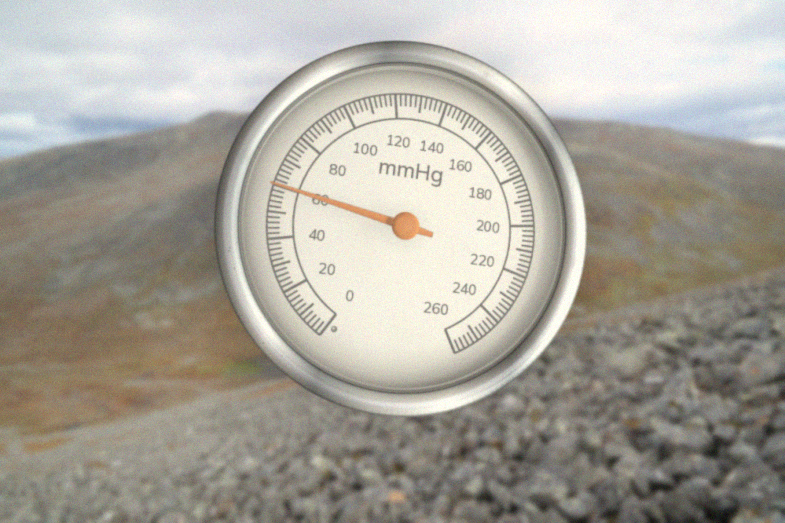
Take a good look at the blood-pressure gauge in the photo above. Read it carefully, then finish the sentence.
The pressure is 60 mmHg
